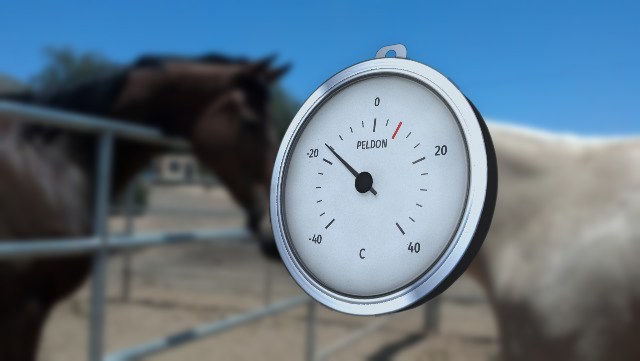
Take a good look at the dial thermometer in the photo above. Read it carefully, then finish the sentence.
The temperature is -16 °C
